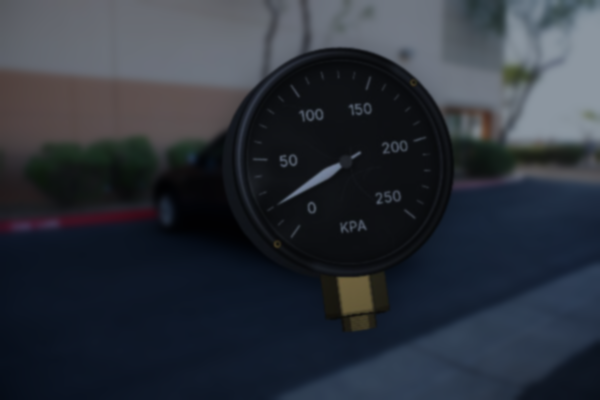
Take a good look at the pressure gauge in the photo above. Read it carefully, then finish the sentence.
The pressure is 20 kPa
